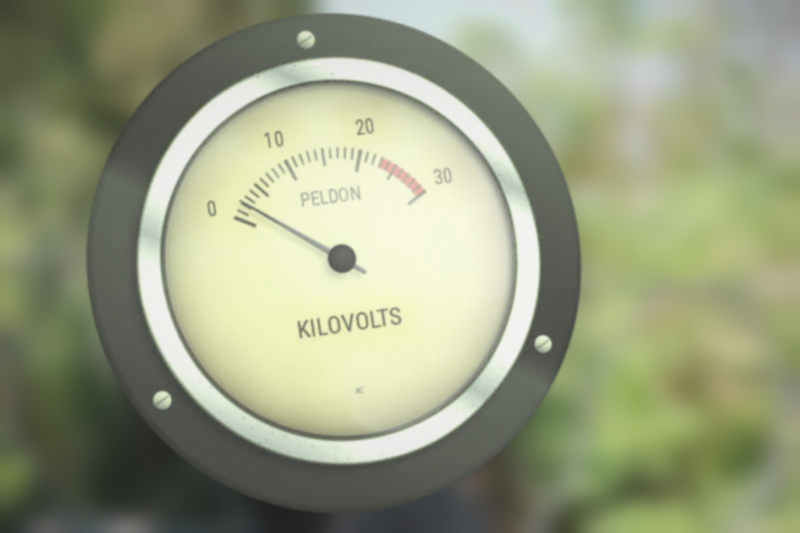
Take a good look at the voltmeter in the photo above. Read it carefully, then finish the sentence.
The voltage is 2 kV
